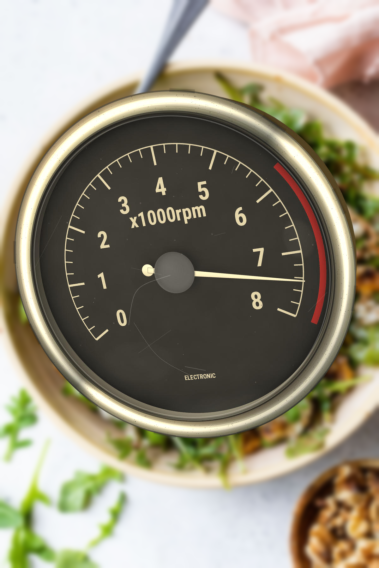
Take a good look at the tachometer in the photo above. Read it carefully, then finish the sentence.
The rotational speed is 7400 rpm
